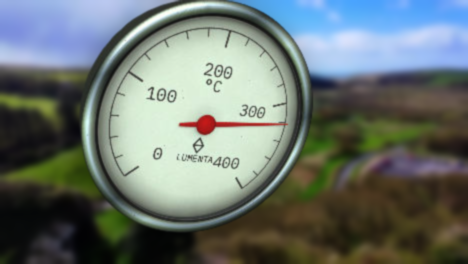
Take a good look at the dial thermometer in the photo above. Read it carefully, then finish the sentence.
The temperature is 320 °C
